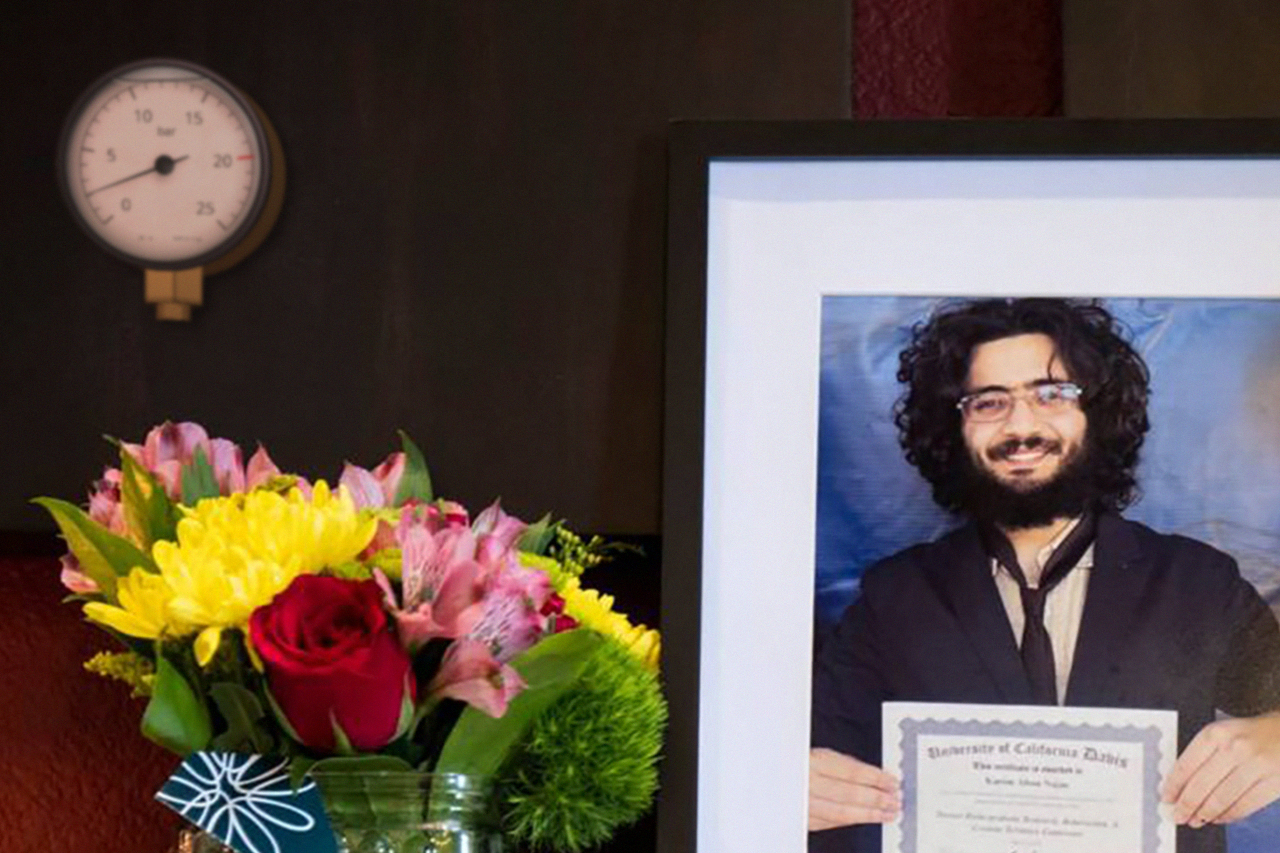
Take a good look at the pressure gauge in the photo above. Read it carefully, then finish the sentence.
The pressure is 2 bar
